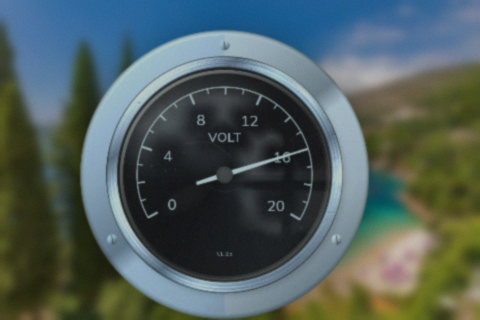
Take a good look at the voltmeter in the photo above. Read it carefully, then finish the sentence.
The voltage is 16 V
